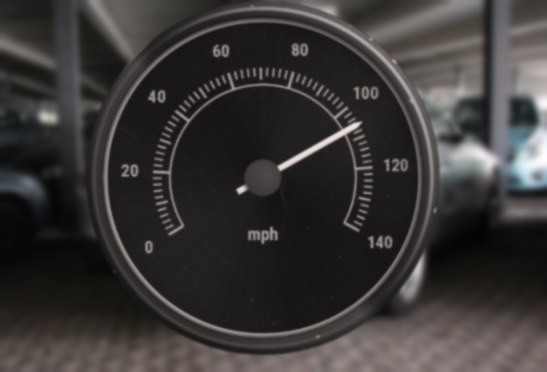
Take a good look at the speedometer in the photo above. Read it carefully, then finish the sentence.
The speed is 106 mph
